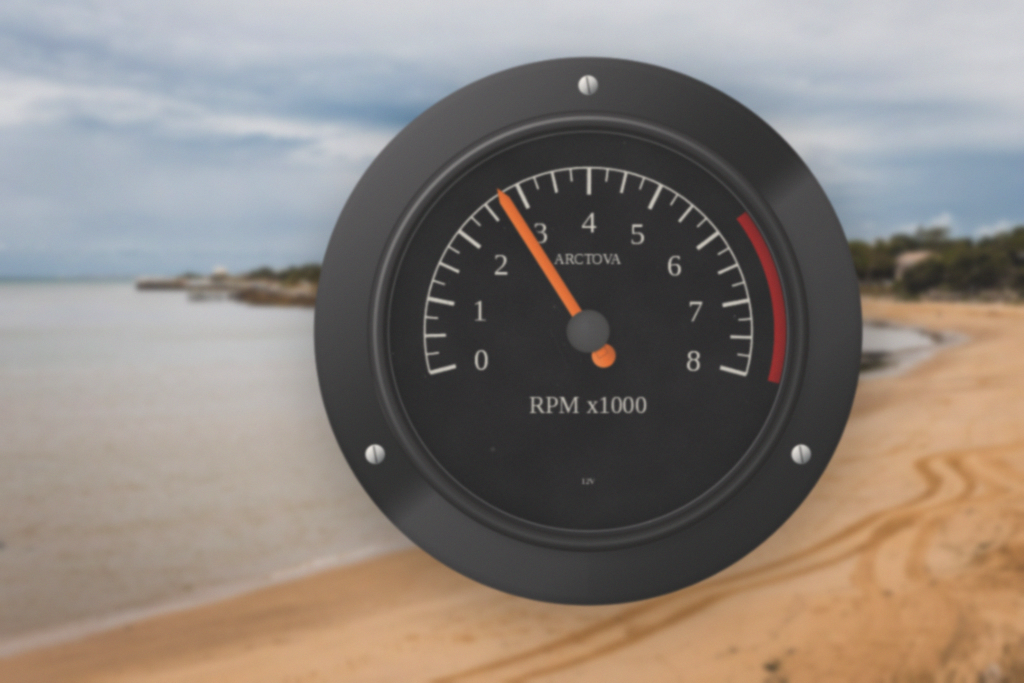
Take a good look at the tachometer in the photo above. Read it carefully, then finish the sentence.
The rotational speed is 2750 rpm
